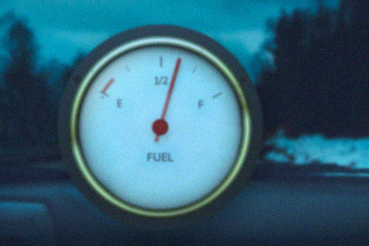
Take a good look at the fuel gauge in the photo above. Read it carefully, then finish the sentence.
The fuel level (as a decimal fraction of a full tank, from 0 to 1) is 0.625
